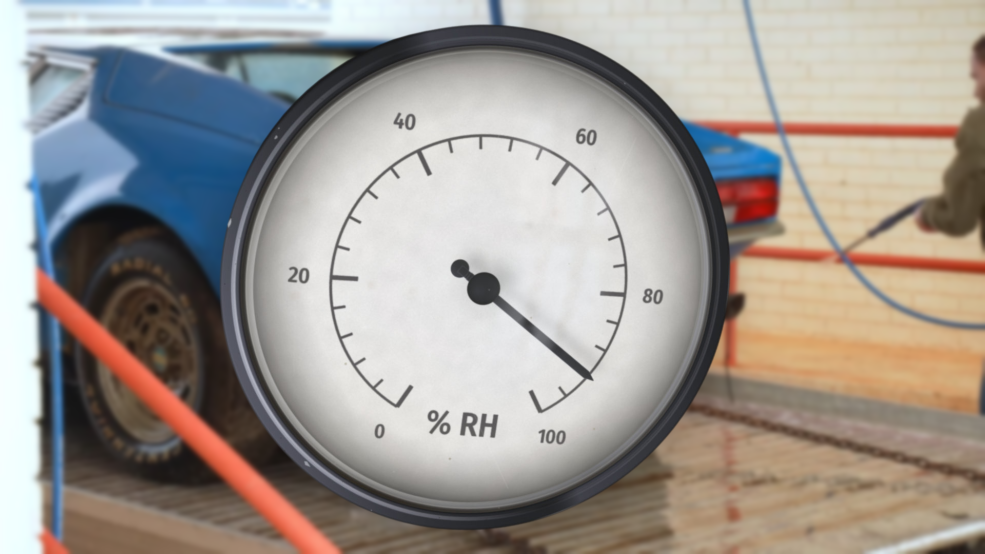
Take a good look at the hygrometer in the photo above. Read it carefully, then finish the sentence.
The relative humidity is 92 %
